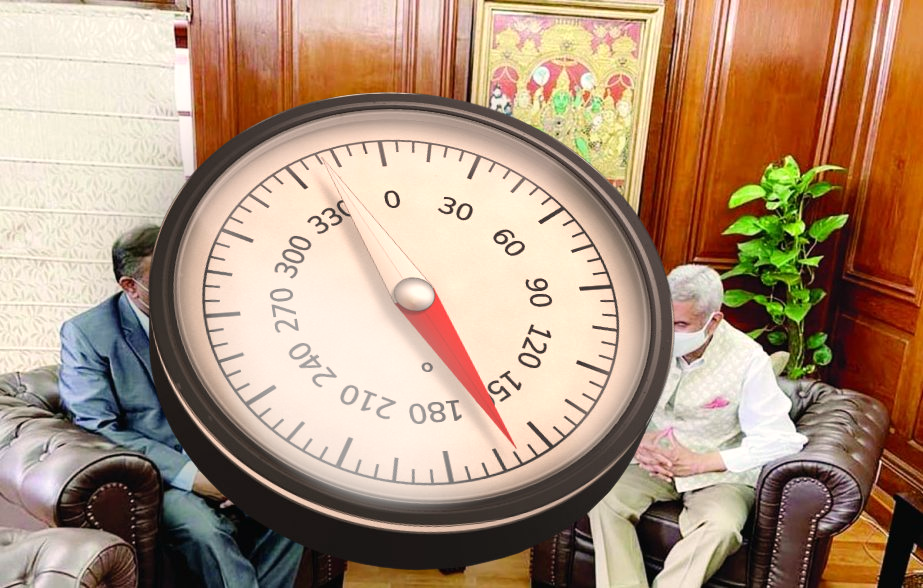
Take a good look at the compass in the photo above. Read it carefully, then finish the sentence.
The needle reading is 160 °
